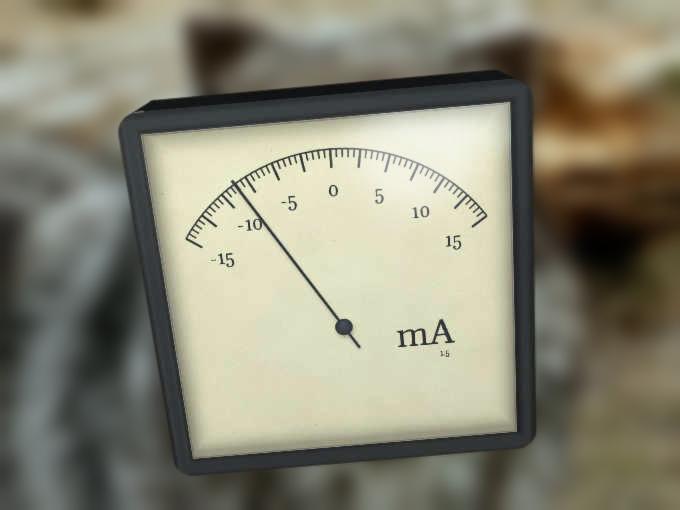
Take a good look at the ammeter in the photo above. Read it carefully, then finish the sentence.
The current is -8.5 mA
